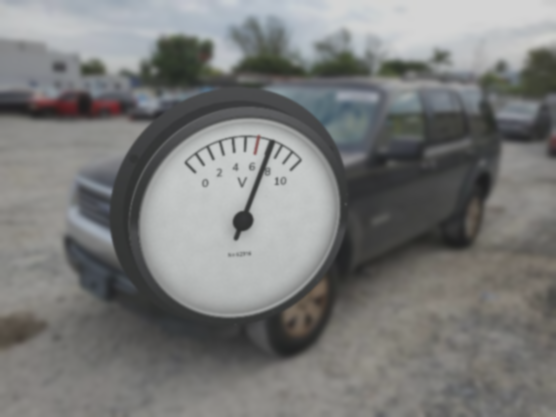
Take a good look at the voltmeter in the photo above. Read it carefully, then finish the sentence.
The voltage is 7 V
